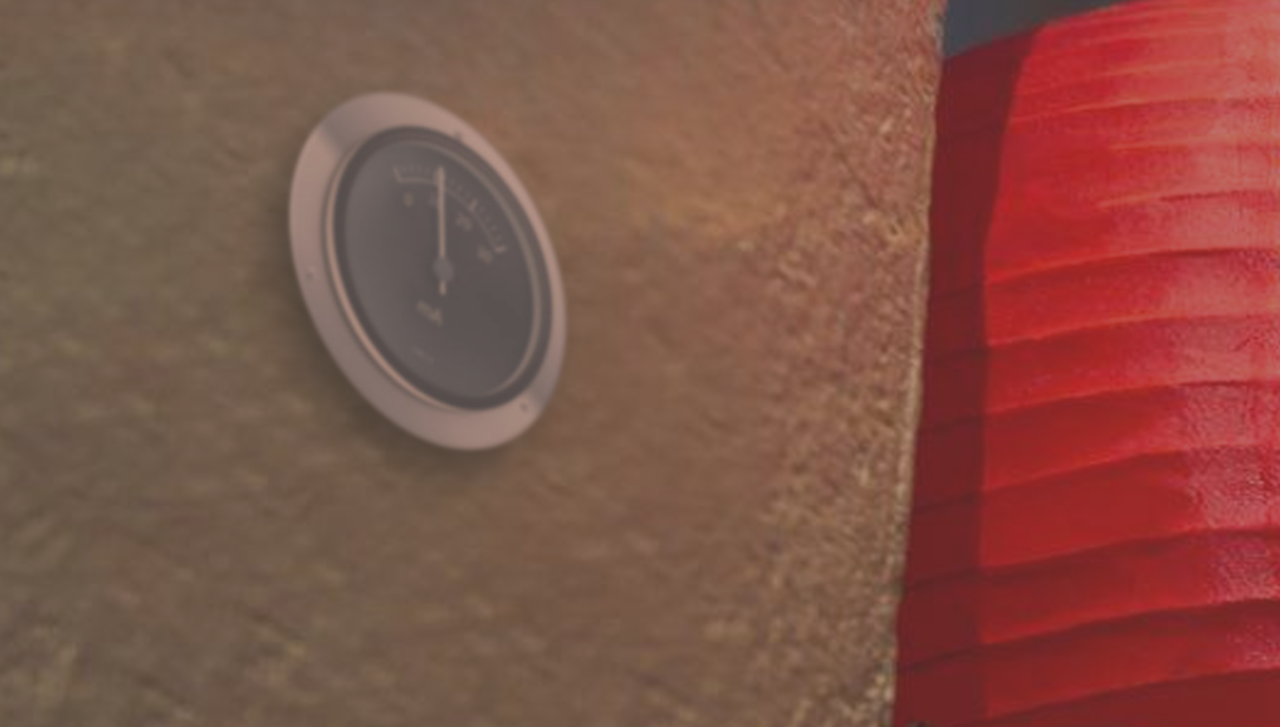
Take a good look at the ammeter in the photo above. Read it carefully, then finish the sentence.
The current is 10 mA
